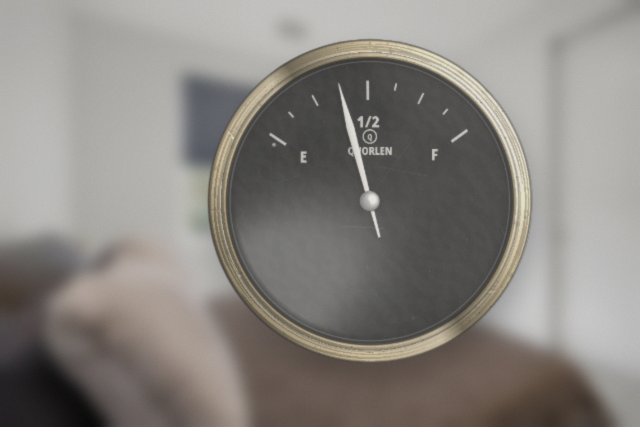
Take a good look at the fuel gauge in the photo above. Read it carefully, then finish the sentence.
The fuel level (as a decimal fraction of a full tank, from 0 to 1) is 0.375
